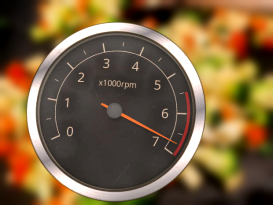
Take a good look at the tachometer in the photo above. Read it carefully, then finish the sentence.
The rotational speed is 6750 rpm
